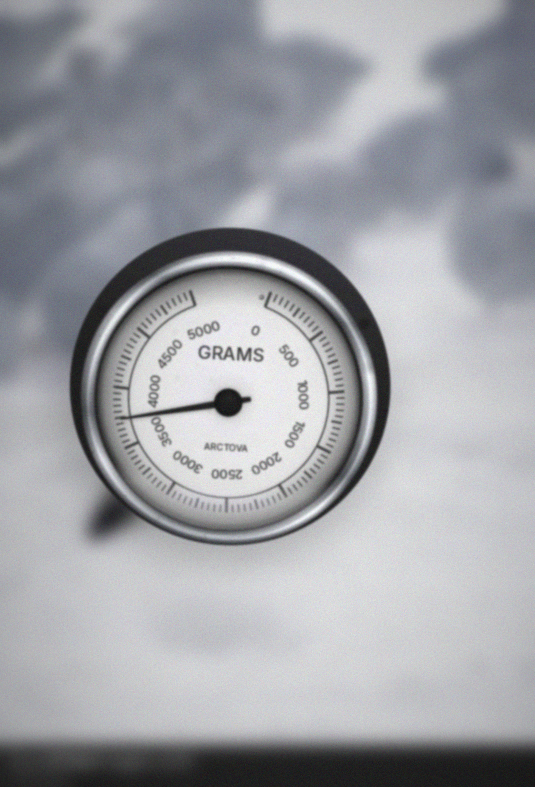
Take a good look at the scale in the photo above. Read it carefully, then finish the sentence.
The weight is 3750 g
